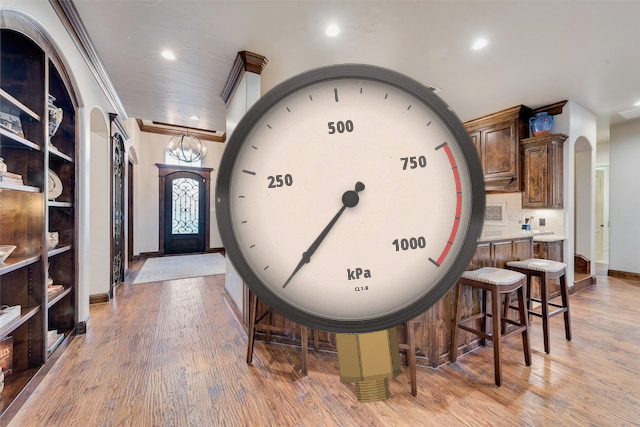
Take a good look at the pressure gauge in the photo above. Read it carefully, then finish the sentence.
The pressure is 0 kPa
